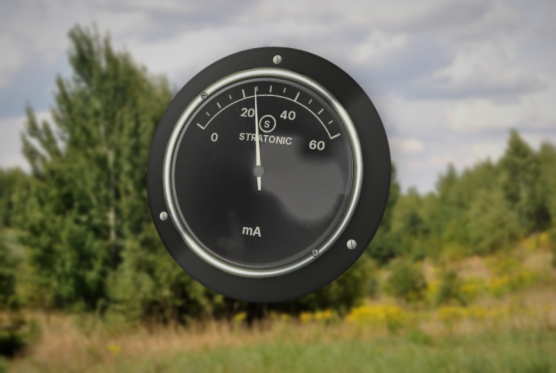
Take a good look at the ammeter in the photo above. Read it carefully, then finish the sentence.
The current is 25 mA
